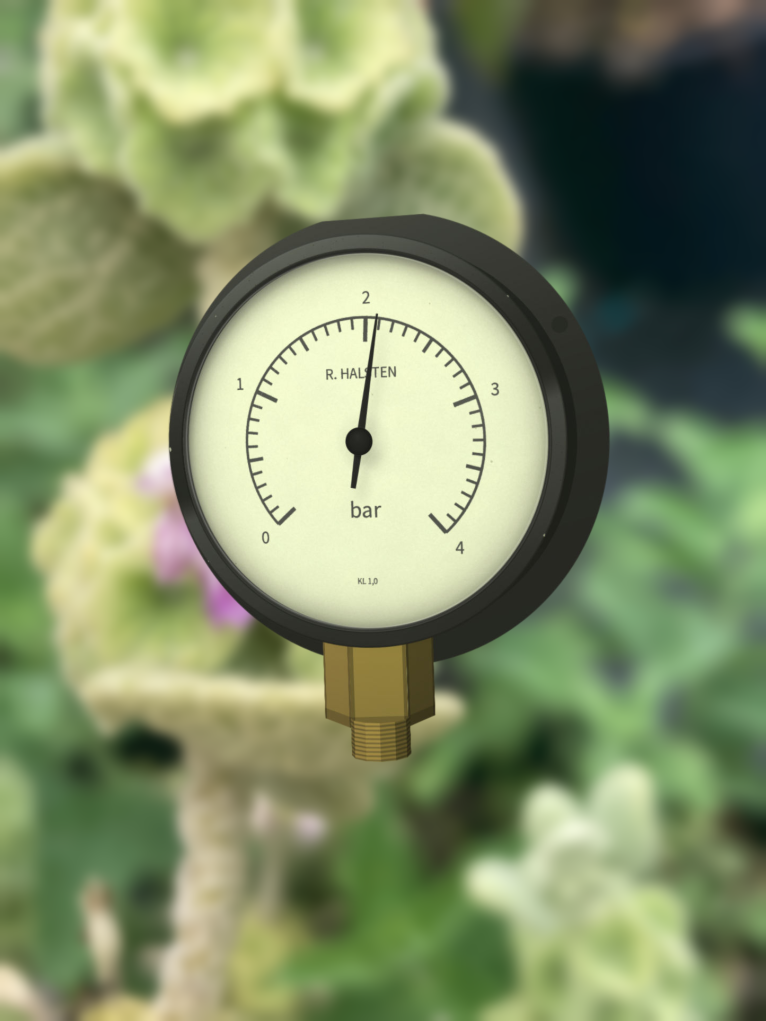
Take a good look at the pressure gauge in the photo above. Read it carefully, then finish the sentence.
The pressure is 2.1 bar
